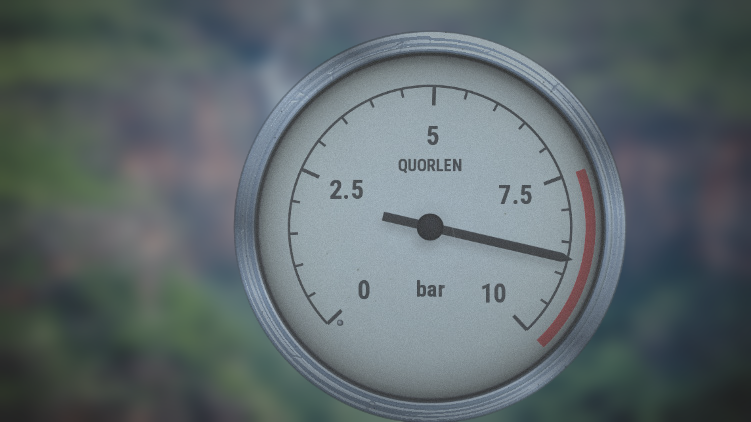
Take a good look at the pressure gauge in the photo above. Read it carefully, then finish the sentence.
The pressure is 8.75 bar
